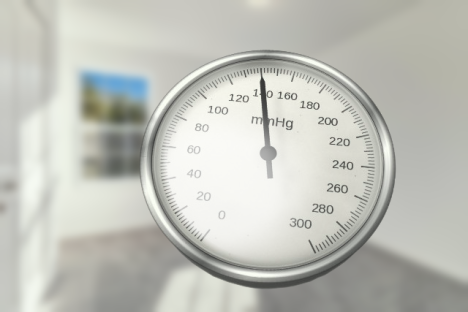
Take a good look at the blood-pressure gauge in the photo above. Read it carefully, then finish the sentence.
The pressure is 140 mmHg
